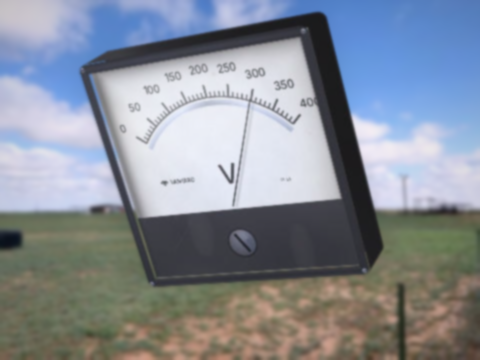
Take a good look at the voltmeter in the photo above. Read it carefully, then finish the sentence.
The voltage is 300 V
